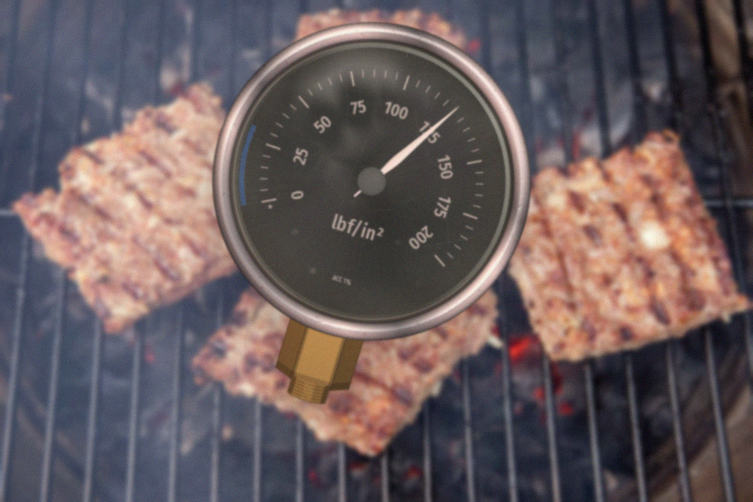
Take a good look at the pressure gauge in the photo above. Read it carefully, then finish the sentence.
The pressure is 125 psi
